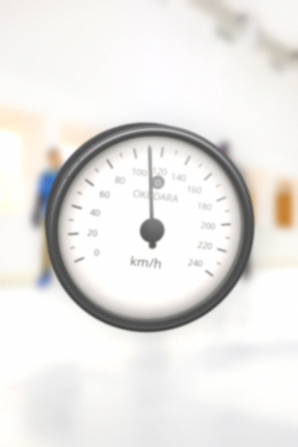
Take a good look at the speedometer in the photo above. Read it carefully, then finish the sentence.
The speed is 110 km/h
